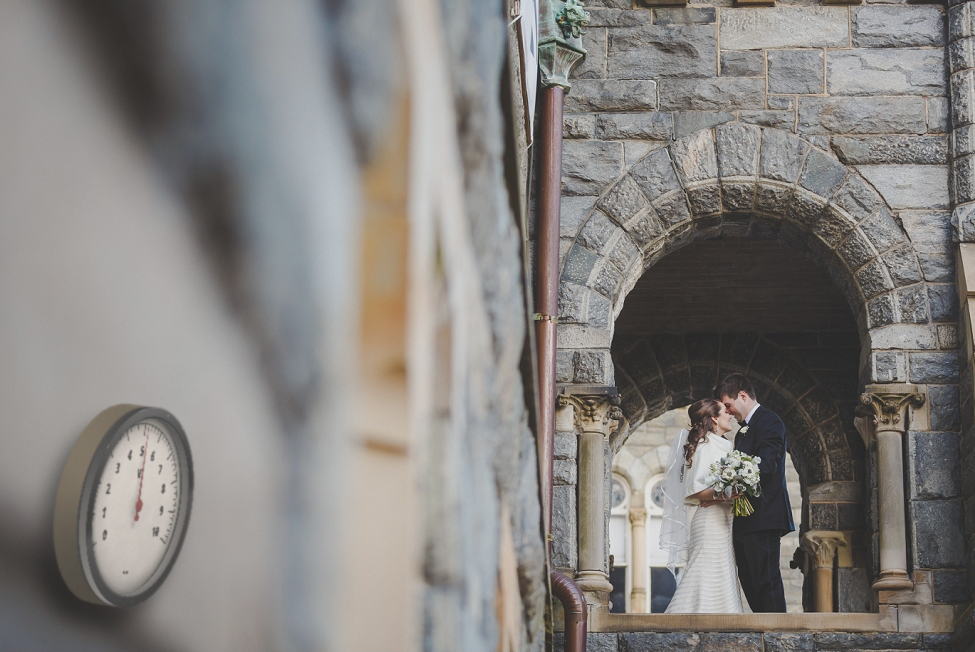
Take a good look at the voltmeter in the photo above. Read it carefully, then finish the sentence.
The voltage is 5 V
